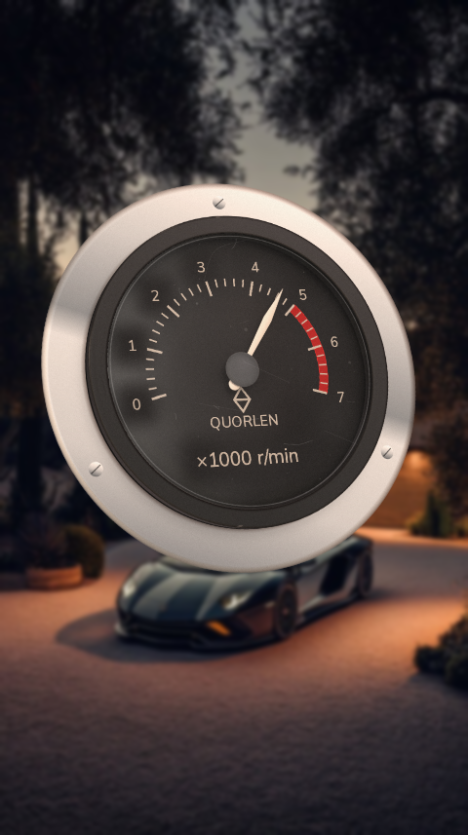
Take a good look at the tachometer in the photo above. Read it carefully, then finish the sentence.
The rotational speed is 4600 rpm
